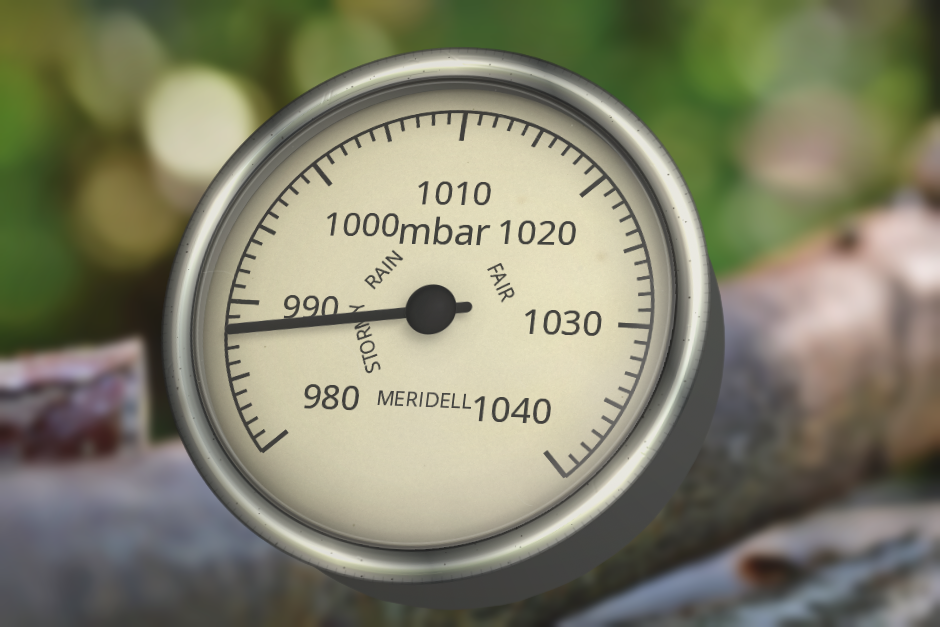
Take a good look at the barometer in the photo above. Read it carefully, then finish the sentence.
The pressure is 988 mbar
